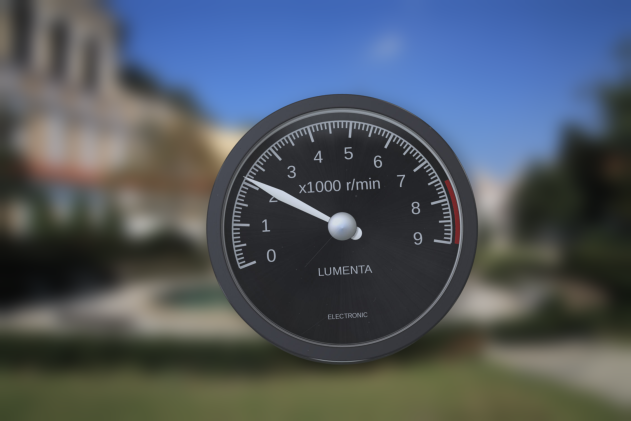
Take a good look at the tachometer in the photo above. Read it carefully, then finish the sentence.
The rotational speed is 2100 rpm
